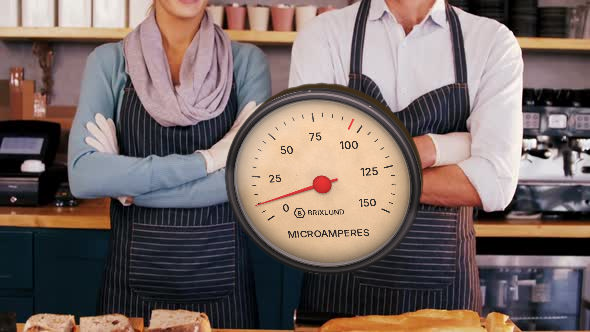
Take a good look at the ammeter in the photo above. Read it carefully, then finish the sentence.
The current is 10 µA
